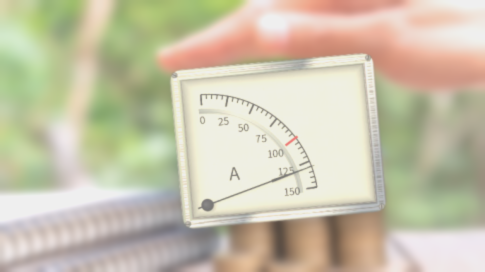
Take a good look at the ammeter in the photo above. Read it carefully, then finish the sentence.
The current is 130 A
